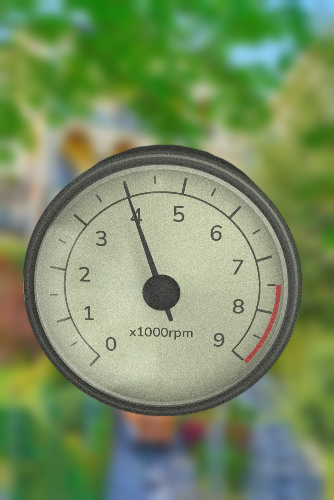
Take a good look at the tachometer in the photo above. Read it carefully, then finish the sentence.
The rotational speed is 4000 rpm
